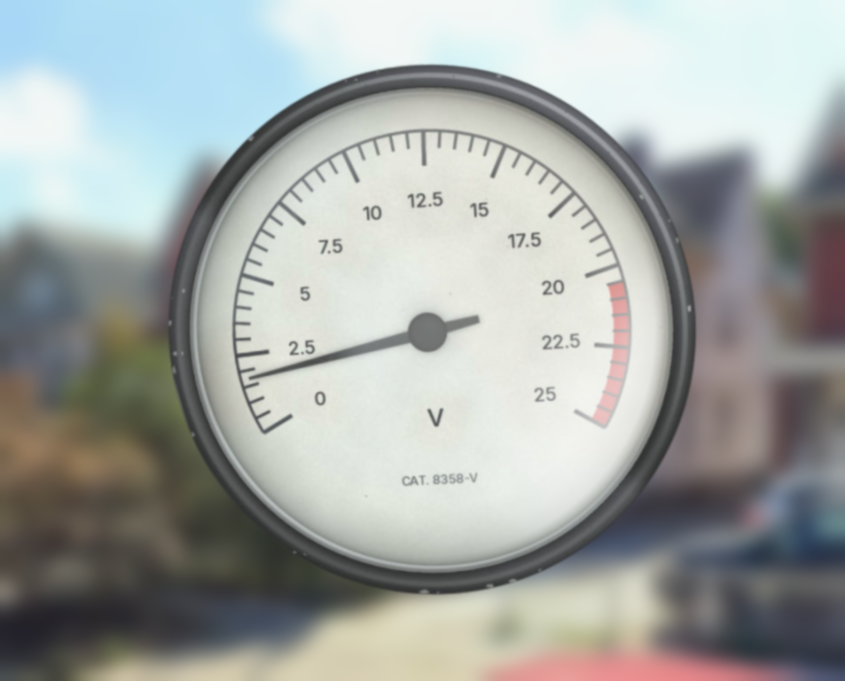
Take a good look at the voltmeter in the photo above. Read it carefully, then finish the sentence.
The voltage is 1.75 V
